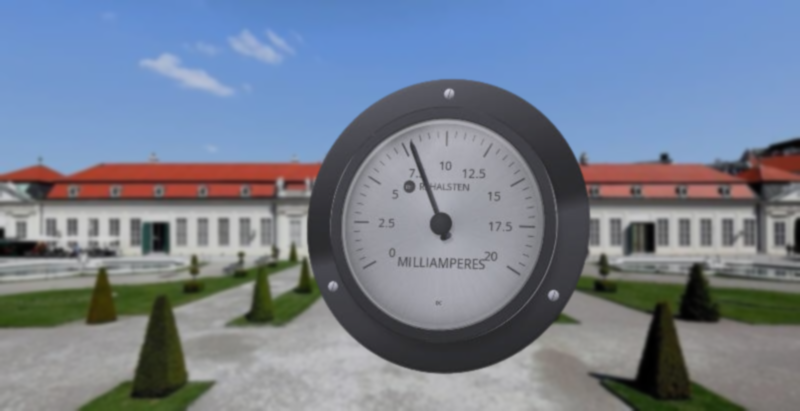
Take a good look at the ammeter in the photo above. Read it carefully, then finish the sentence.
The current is 8 mA
